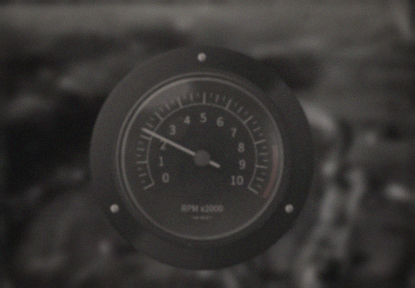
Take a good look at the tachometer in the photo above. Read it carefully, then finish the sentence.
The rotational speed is 2250 rpm
